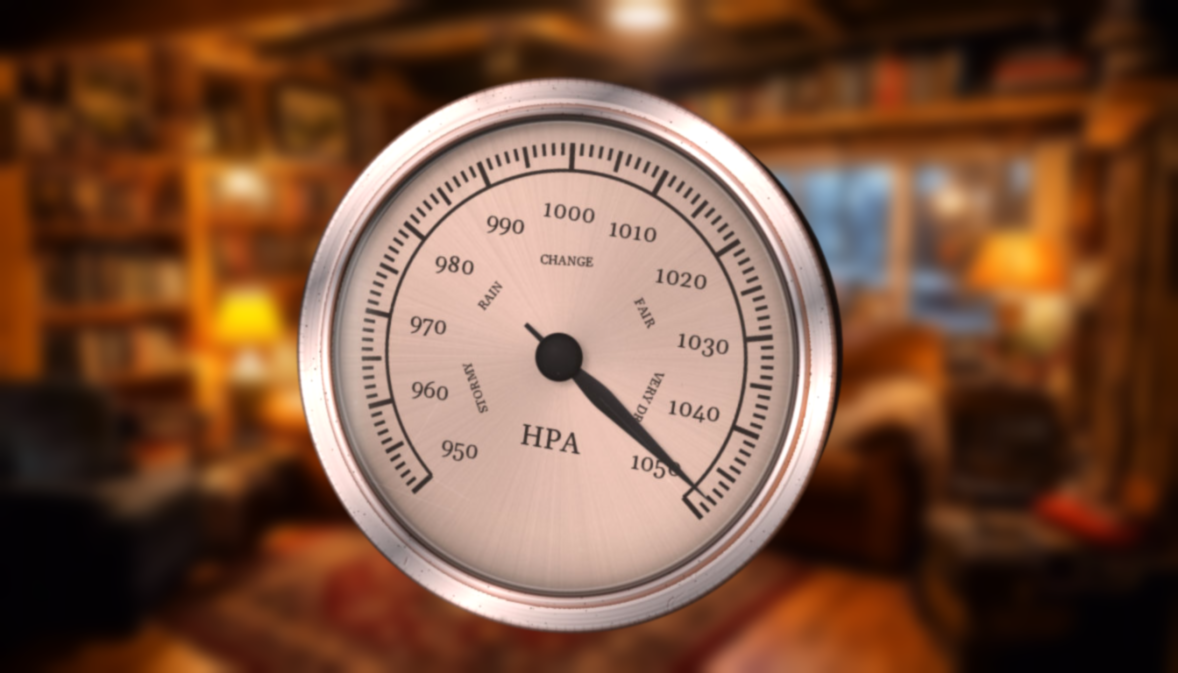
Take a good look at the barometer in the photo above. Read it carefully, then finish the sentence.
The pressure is 1048 hPa
